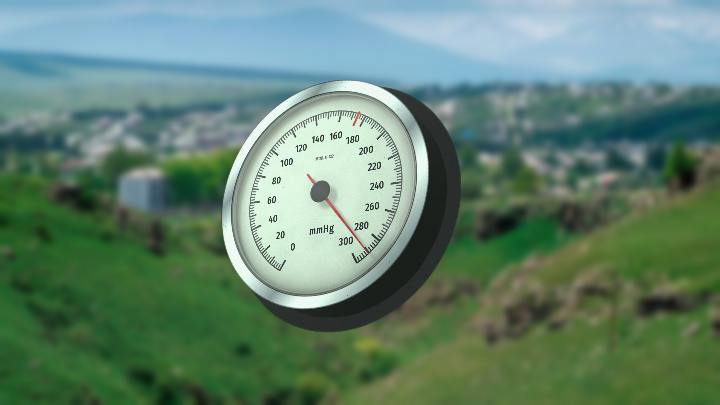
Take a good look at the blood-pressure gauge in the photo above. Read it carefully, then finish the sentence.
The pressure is 290 mmHg
